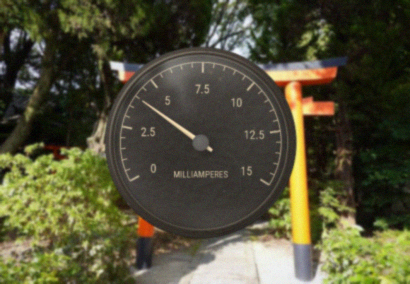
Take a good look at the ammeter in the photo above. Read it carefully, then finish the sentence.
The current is 4 mA
